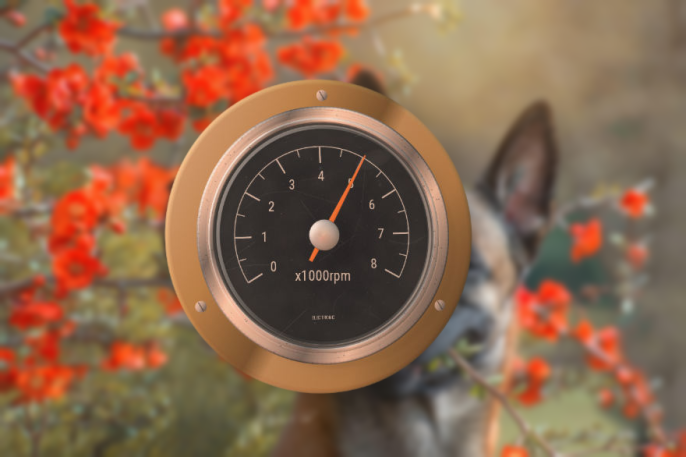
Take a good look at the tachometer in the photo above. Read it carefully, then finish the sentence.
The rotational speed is 5000 rpm
